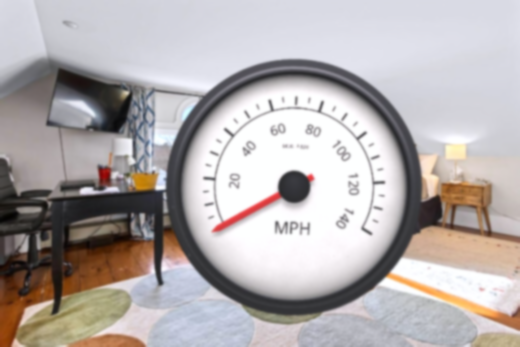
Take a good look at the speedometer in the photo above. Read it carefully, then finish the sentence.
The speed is 0 mph
